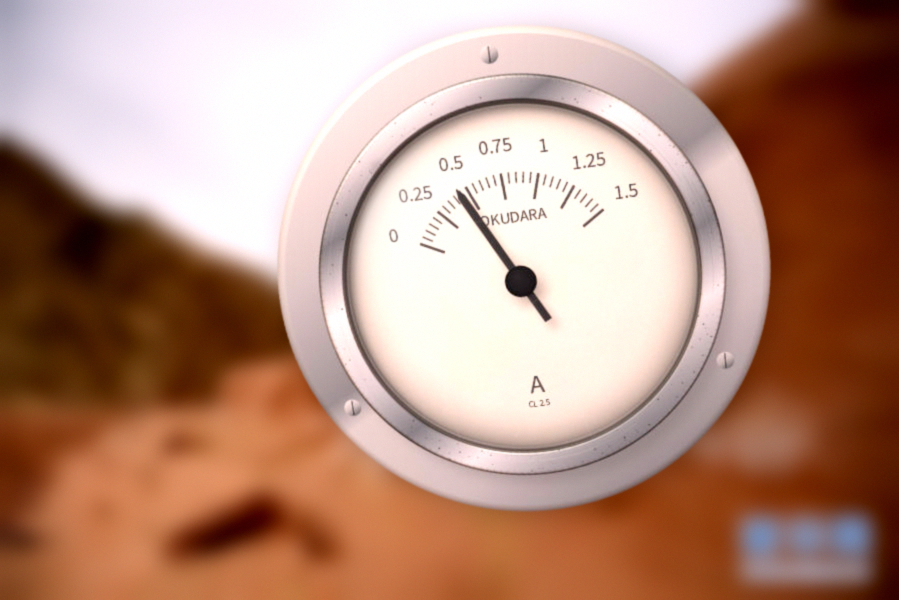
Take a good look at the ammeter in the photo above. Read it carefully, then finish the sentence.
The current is 0.45 A
